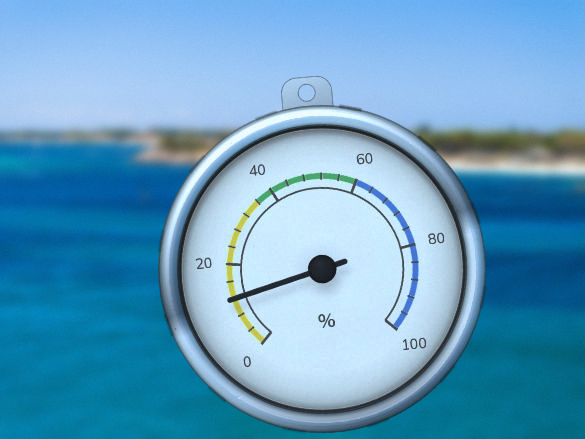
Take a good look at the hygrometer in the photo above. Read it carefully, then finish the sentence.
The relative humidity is 12 %
